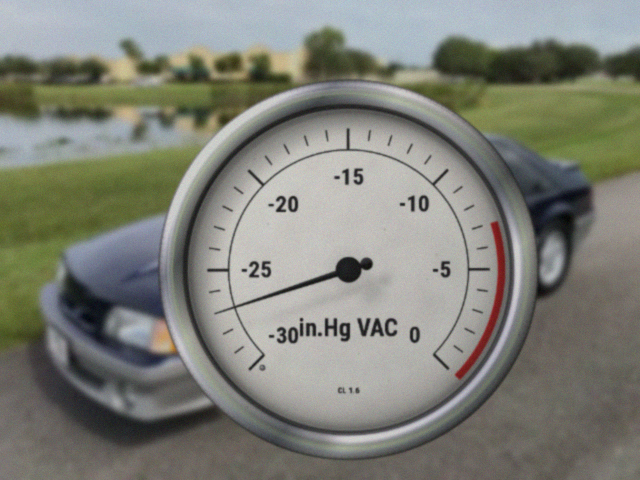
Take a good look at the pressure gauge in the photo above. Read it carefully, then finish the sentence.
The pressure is -27 inHg
